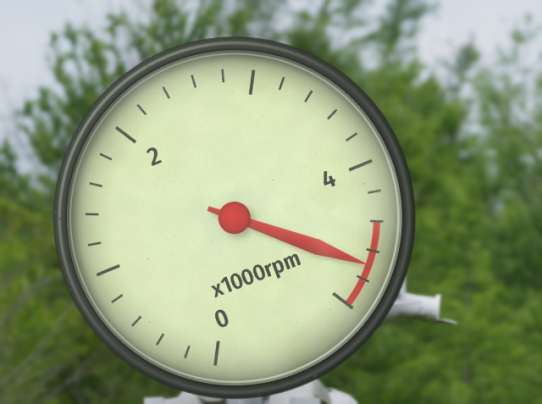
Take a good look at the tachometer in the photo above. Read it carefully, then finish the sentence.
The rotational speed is 4700 rpm
